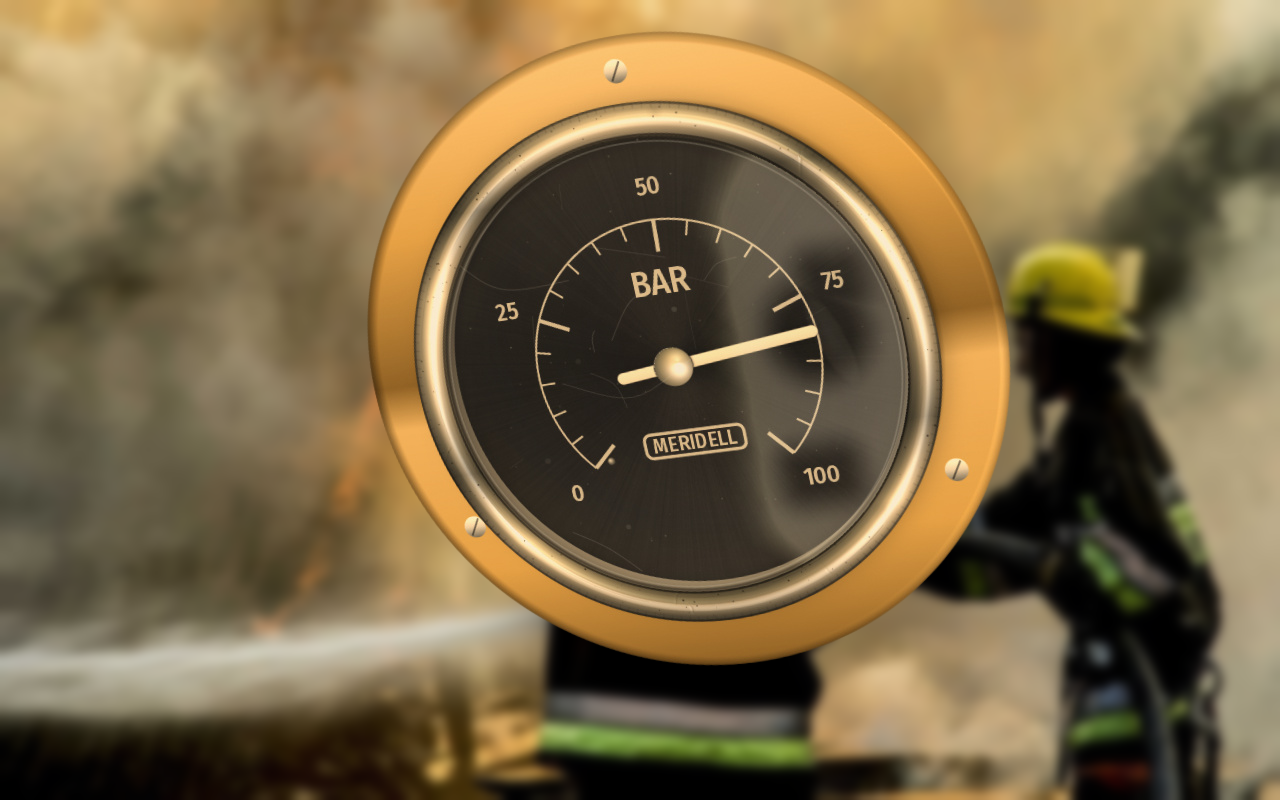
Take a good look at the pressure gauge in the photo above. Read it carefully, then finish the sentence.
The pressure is 80 bar
